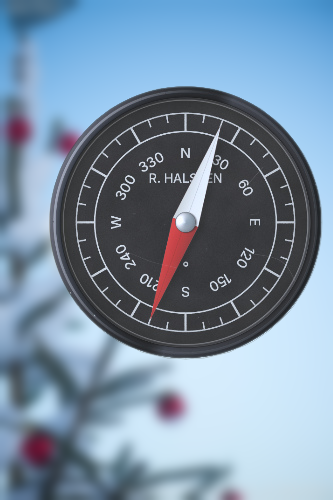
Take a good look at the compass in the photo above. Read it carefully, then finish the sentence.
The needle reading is 200 °
